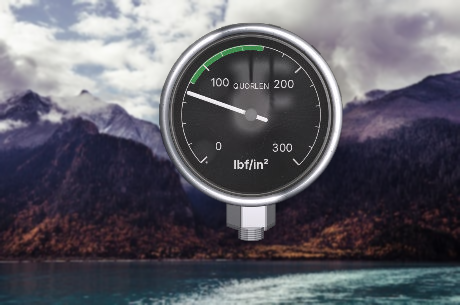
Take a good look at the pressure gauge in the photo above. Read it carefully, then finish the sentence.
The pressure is 70 psi
